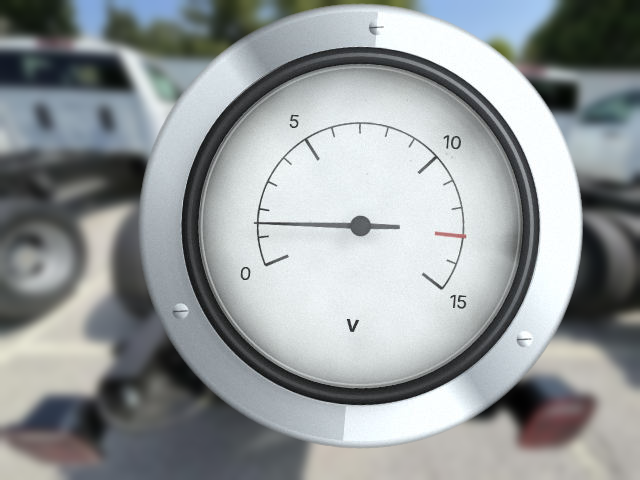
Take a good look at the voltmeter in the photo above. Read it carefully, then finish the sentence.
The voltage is 1.5 V
